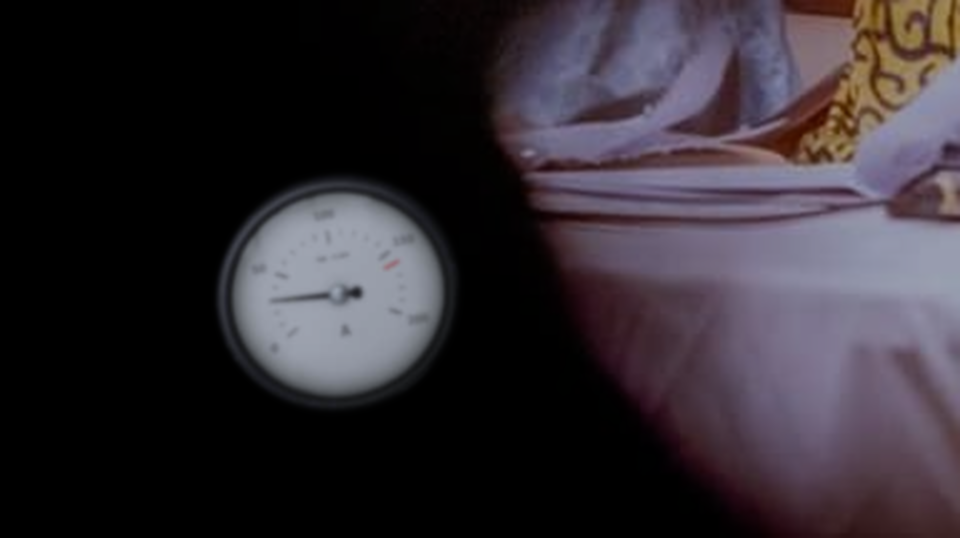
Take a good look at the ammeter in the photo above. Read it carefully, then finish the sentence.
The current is 30 A
